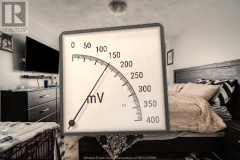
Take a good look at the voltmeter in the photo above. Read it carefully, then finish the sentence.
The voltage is 150 mV
